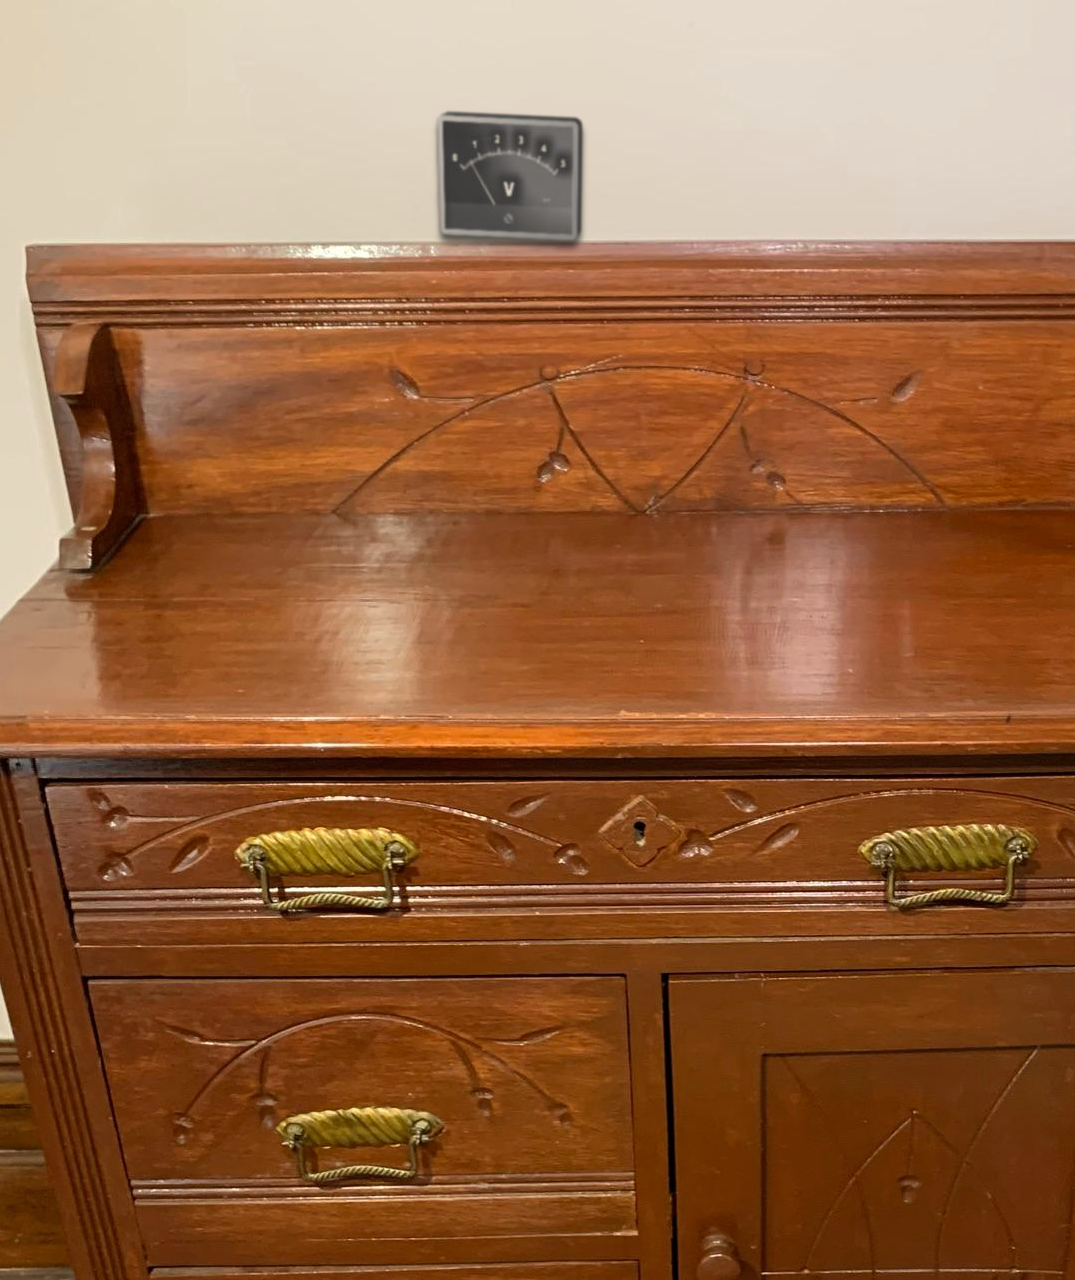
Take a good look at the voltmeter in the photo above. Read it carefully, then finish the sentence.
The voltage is 0.5 V
